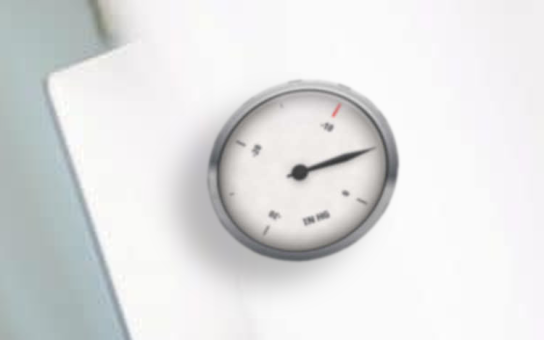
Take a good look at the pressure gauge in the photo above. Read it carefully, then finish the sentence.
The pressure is -5 inHg
